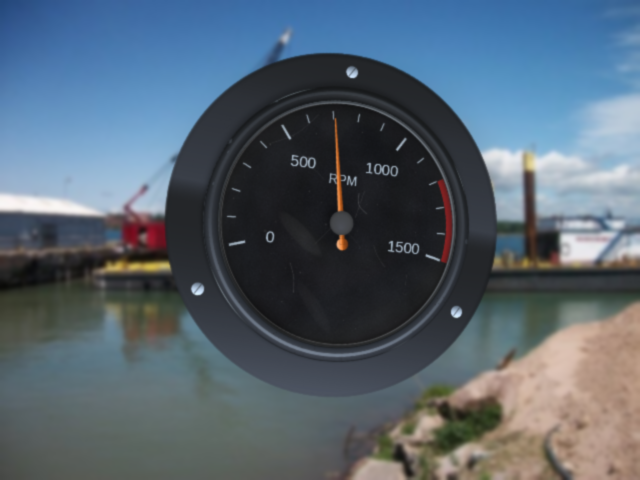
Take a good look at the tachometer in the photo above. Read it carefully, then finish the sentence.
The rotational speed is 700 rpm
